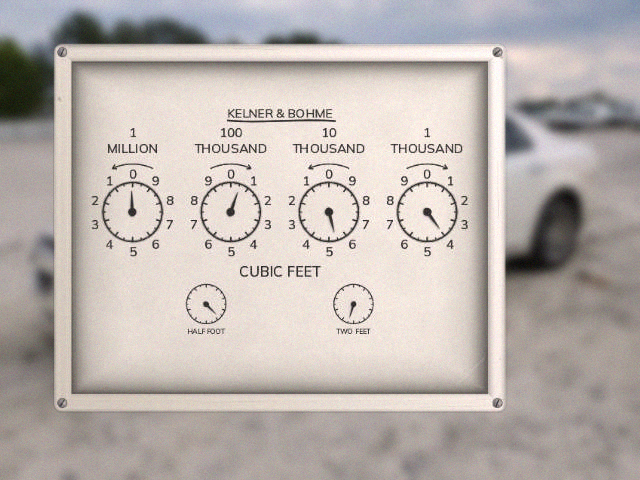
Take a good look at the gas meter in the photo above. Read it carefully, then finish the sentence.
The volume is 5400 ft³
